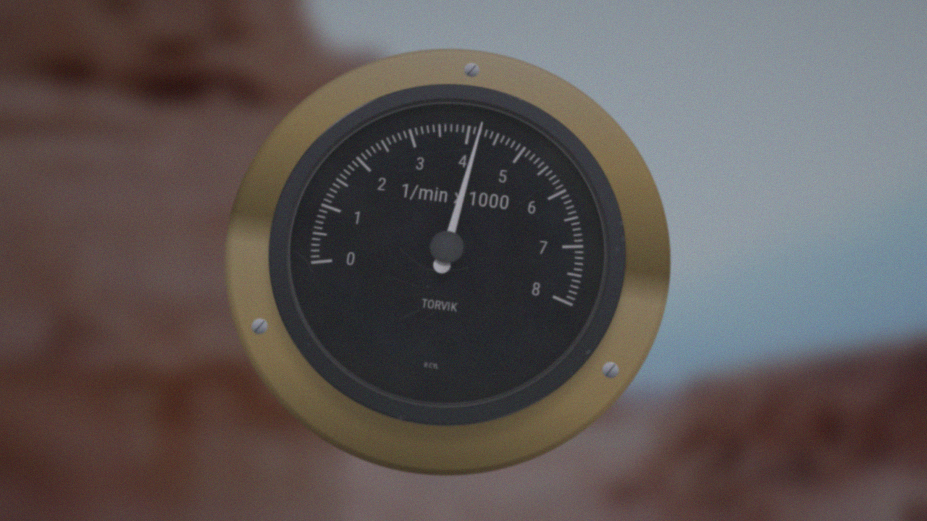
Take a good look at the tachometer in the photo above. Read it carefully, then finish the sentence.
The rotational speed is 4200 rpm
